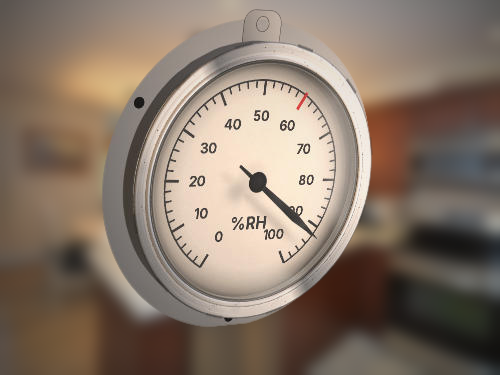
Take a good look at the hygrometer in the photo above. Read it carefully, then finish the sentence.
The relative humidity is 92 %
